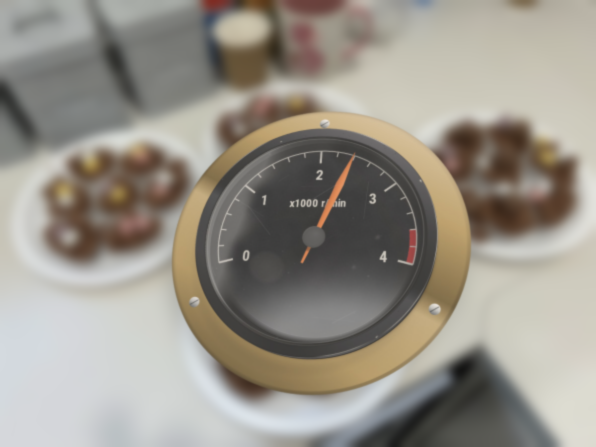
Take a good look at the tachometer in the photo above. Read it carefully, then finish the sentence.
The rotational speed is 2400 rpm
